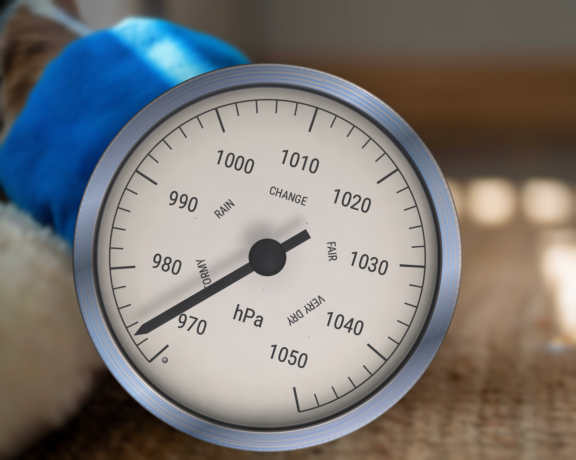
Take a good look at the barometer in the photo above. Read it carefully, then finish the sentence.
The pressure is 973 hPa
